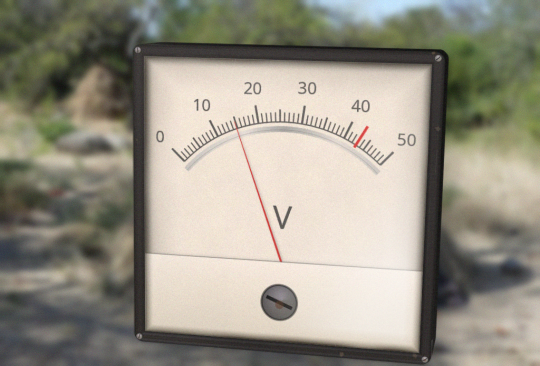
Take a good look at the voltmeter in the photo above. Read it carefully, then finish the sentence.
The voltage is 15 V
